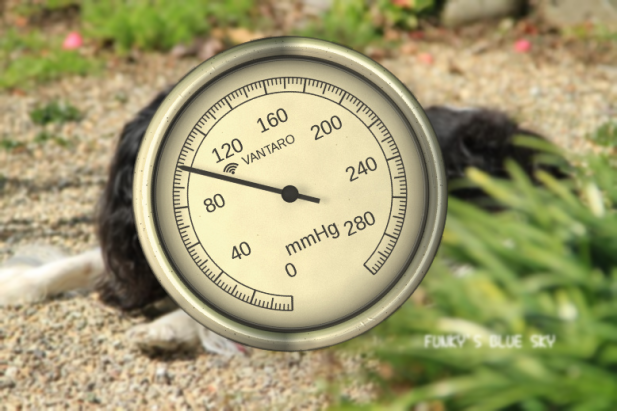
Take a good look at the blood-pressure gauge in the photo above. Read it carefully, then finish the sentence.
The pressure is 100 mmHg
